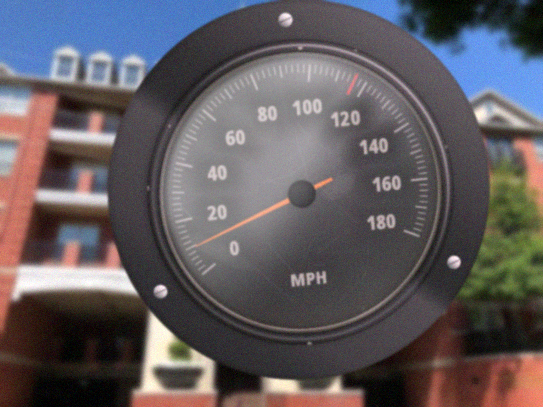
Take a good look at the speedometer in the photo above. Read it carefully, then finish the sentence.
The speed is 10 mph
